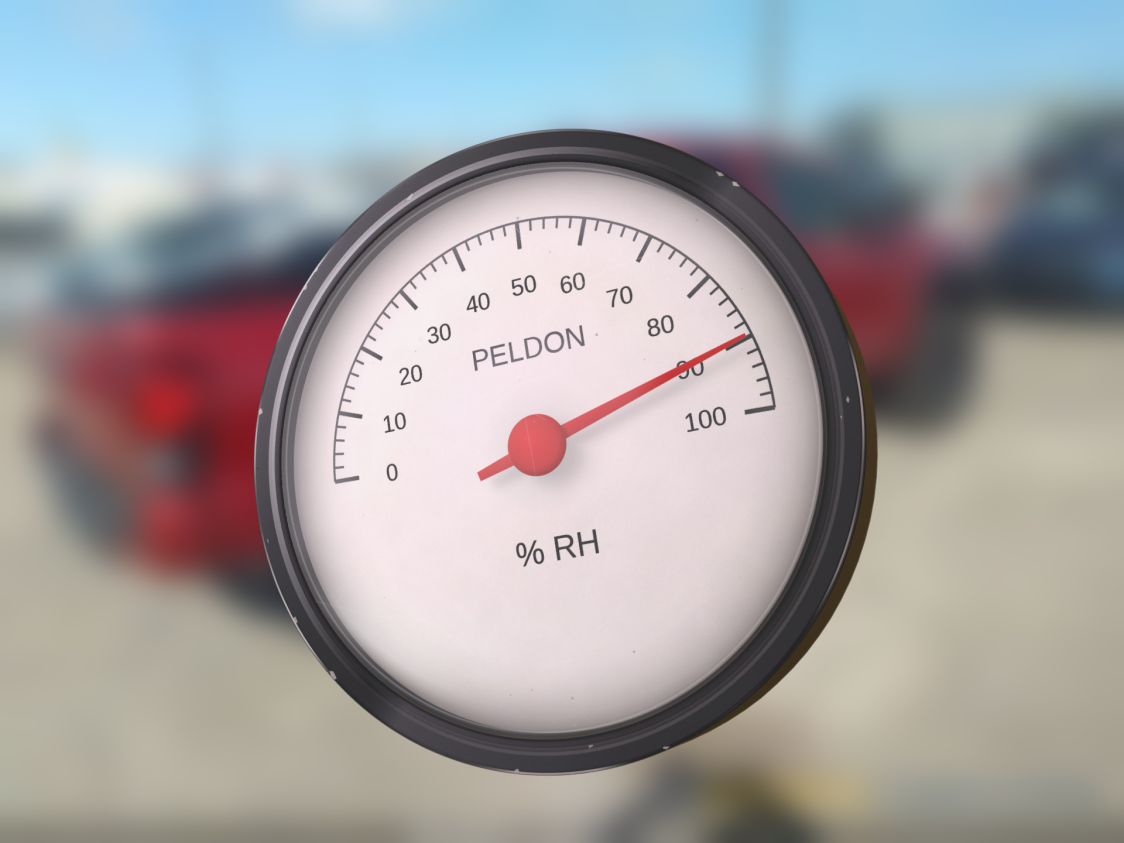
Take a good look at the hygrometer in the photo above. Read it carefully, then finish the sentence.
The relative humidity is 90 %
